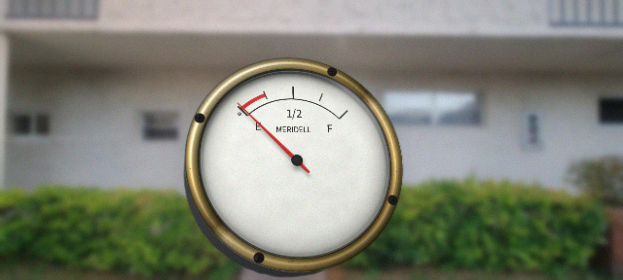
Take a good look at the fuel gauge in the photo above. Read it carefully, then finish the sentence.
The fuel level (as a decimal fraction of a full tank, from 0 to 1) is 0
